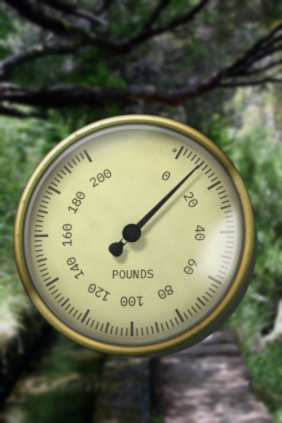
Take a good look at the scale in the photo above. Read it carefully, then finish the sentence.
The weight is 10 lb
